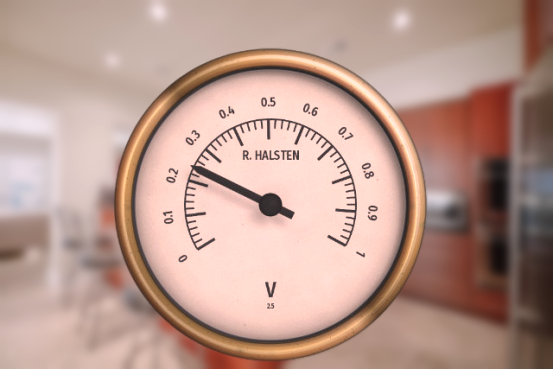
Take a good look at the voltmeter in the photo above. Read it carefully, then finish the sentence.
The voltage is 0.24 V
